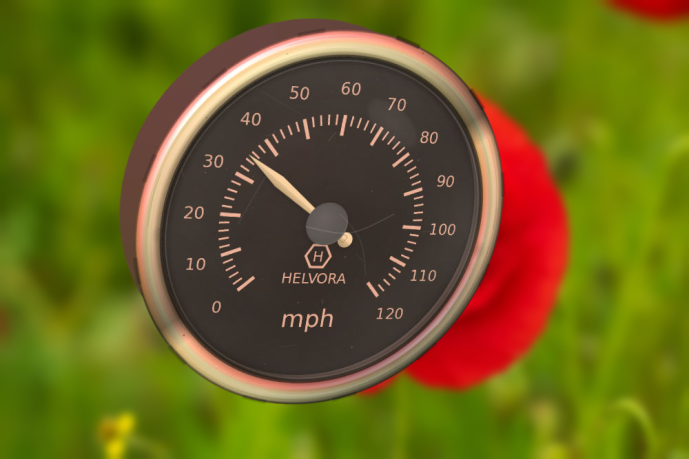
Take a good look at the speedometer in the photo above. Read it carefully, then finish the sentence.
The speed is 35 mph
